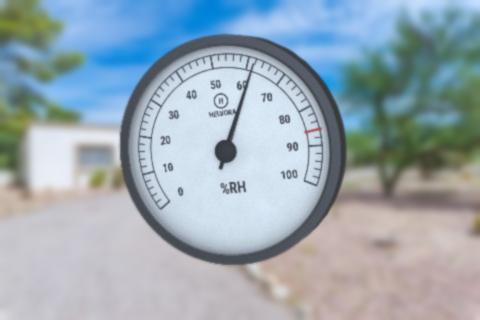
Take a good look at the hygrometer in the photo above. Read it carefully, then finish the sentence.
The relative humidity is 62 %
